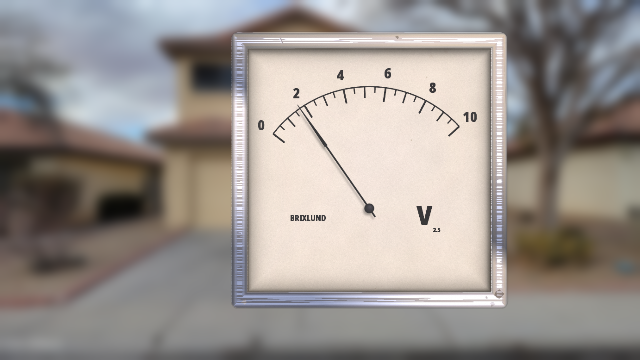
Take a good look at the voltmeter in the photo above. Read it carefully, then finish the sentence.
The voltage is 1.75 V
